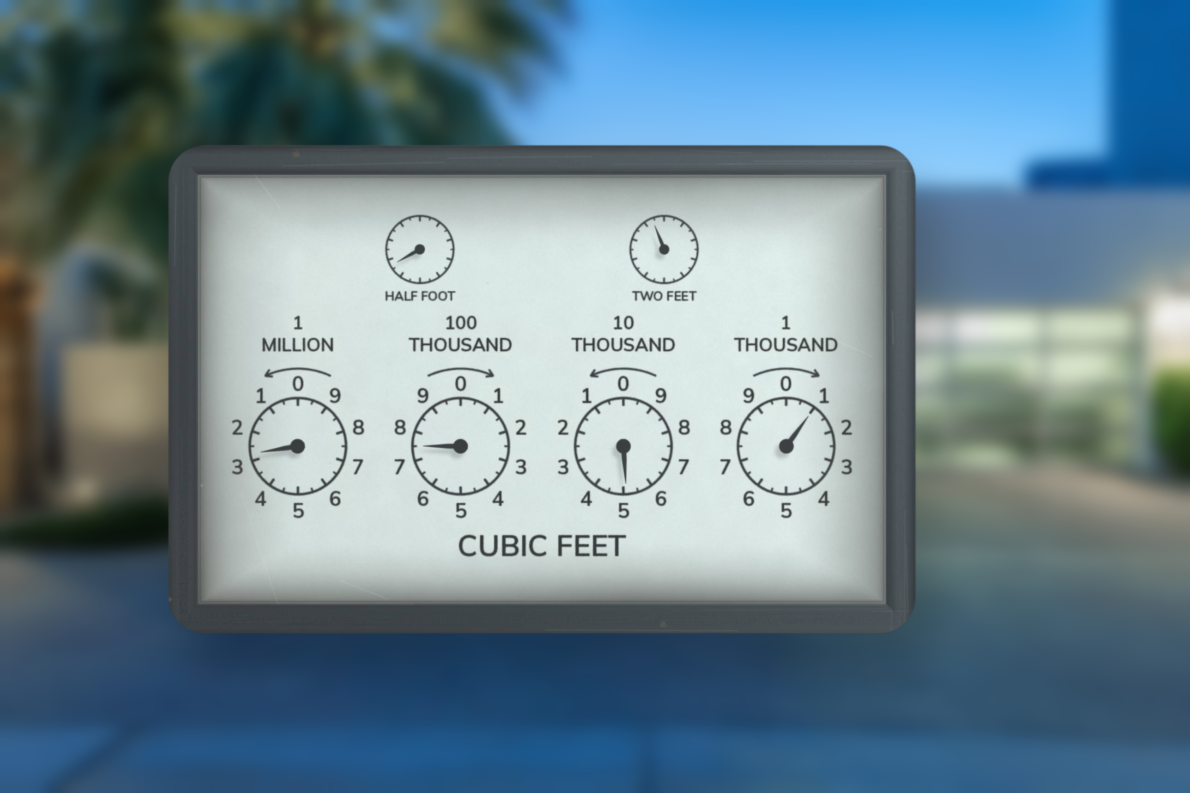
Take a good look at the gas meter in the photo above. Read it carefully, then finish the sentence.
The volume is 275100 ft³
